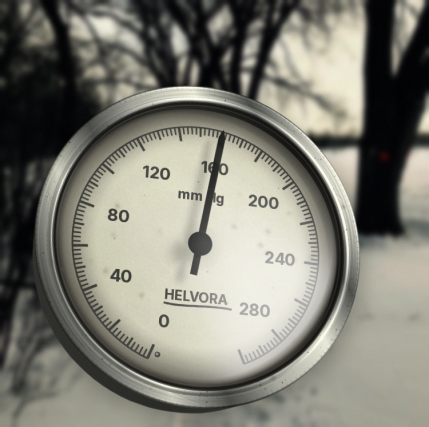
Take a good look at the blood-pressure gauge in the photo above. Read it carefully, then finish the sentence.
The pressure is 160 mmHg
